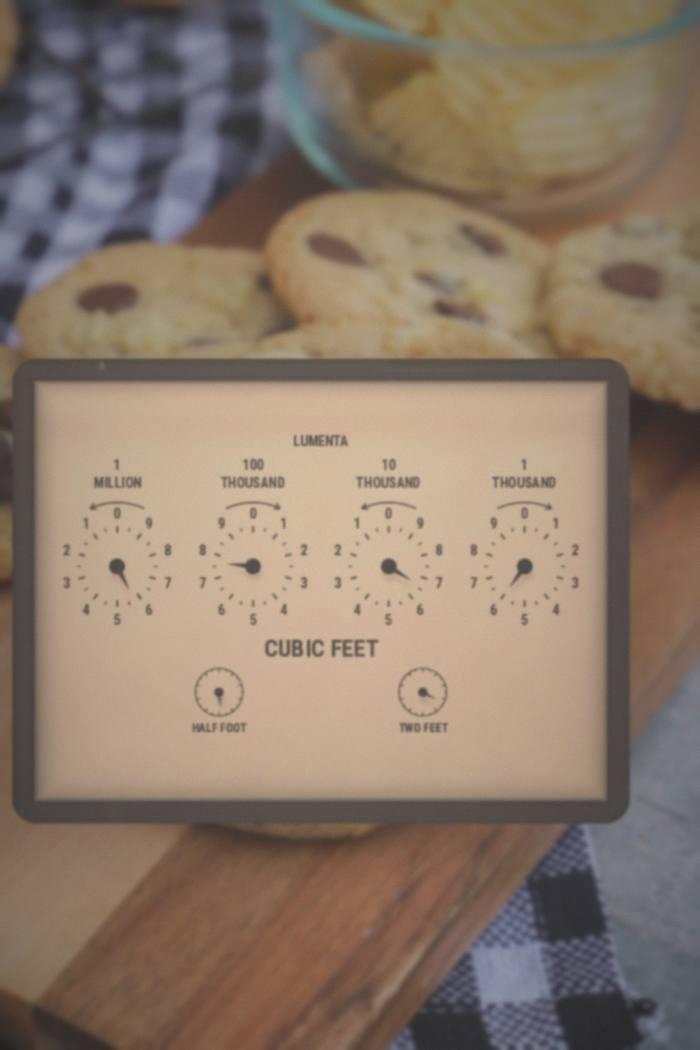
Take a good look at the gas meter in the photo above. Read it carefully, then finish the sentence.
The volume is 576600 ft³
